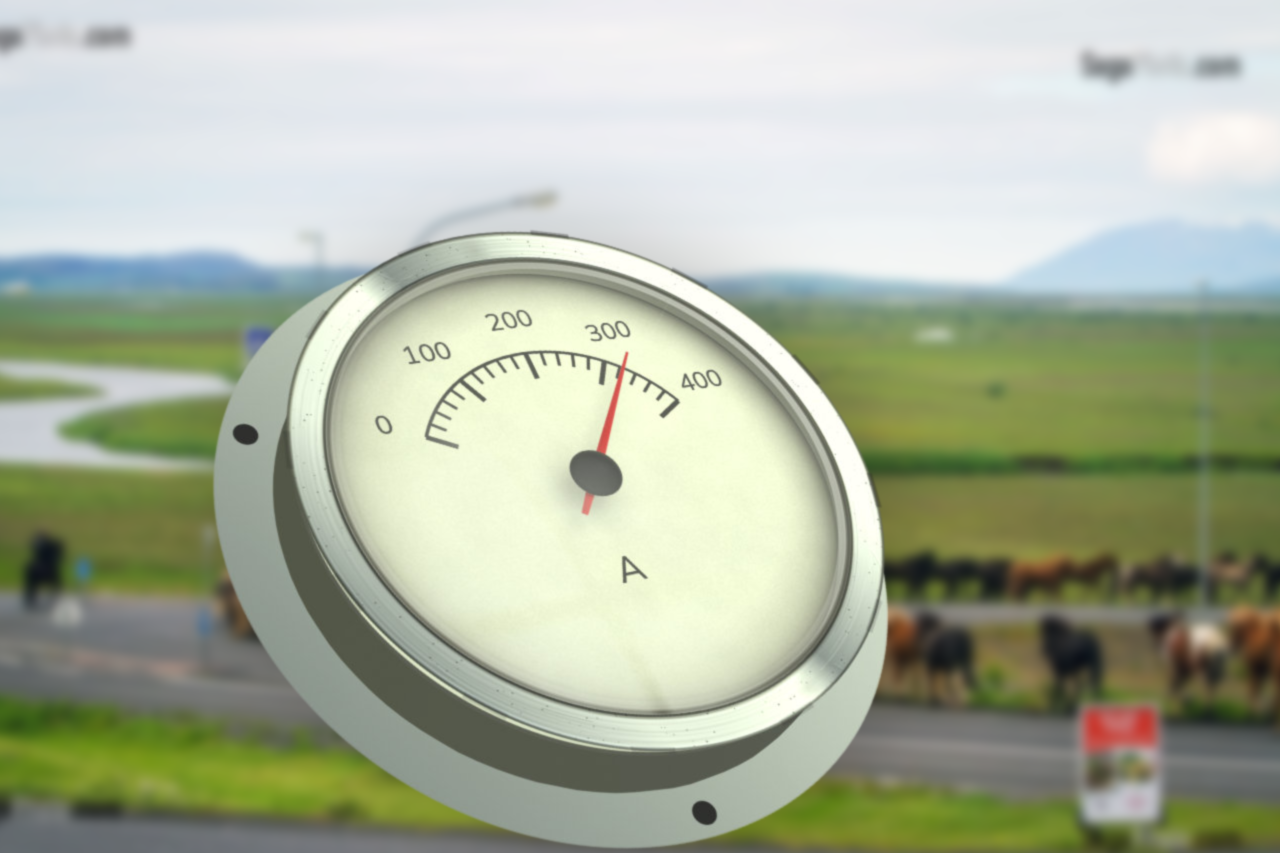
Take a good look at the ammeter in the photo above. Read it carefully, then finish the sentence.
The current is 320 A
